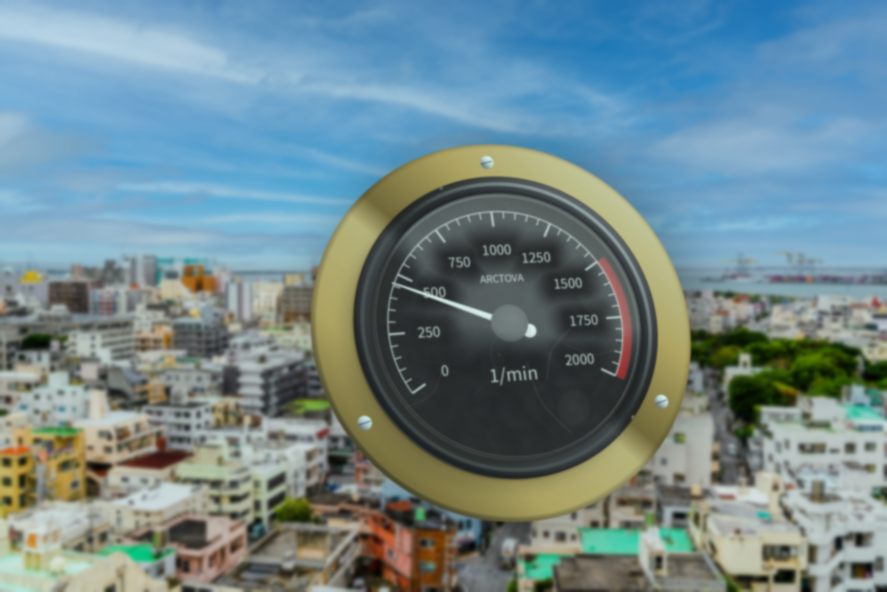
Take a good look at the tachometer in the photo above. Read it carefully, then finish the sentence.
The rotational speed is 450 rpm
